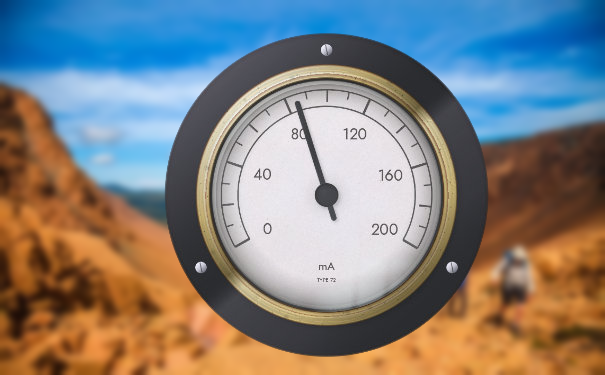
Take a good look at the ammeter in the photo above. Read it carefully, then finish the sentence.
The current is 85 mA
